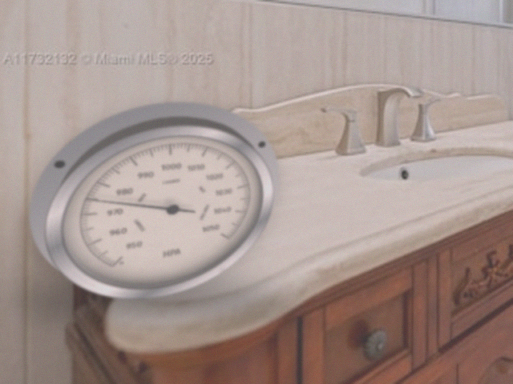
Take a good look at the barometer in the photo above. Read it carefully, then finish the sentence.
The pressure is 975 hPa
